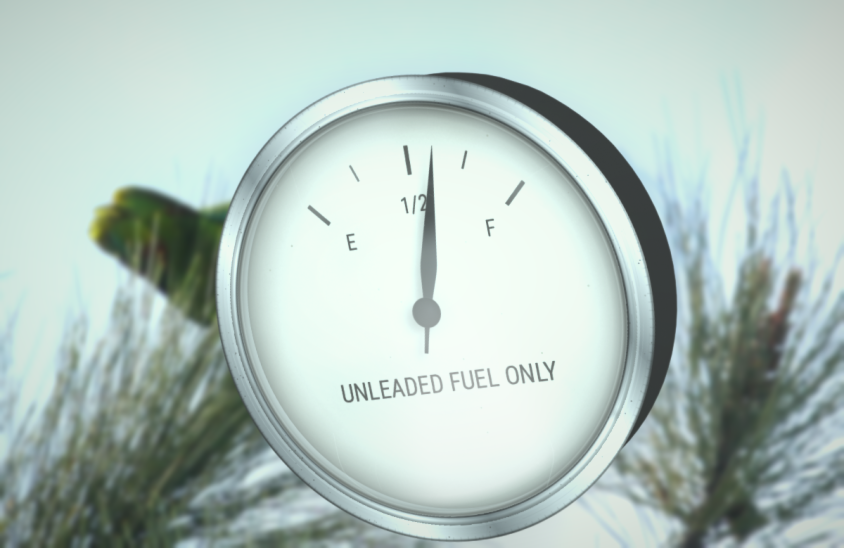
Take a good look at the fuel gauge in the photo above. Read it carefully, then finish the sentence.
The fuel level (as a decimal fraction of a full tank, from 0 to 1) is 0.625
